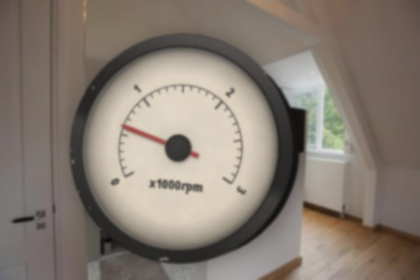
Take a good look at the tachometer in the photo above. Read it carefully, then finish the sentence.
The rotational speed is 600 rpm
